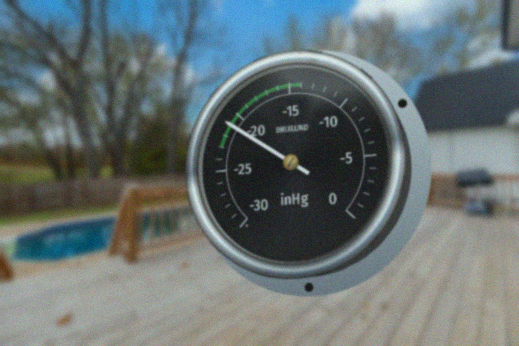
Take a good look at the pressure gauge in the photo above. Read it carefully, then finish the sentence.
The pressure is -21 inHg
